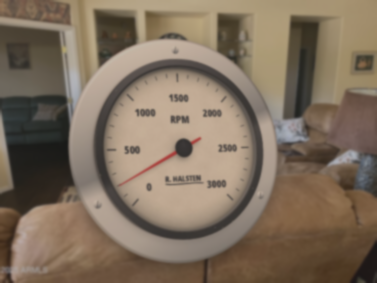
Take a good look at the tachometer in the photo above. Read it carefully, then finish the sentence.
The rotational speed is 200 rpm
